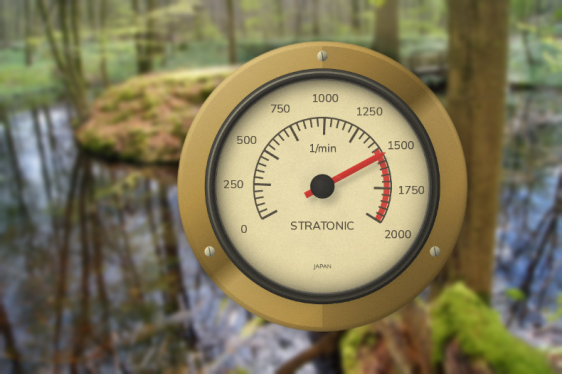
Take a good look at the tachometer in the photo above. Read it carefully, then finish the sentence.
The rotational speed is 1500 rpm
